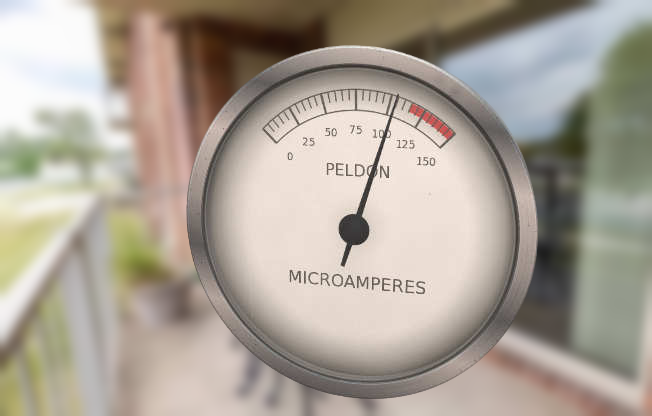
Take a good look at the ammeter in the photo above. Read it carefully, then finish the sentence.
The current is 105 µA
